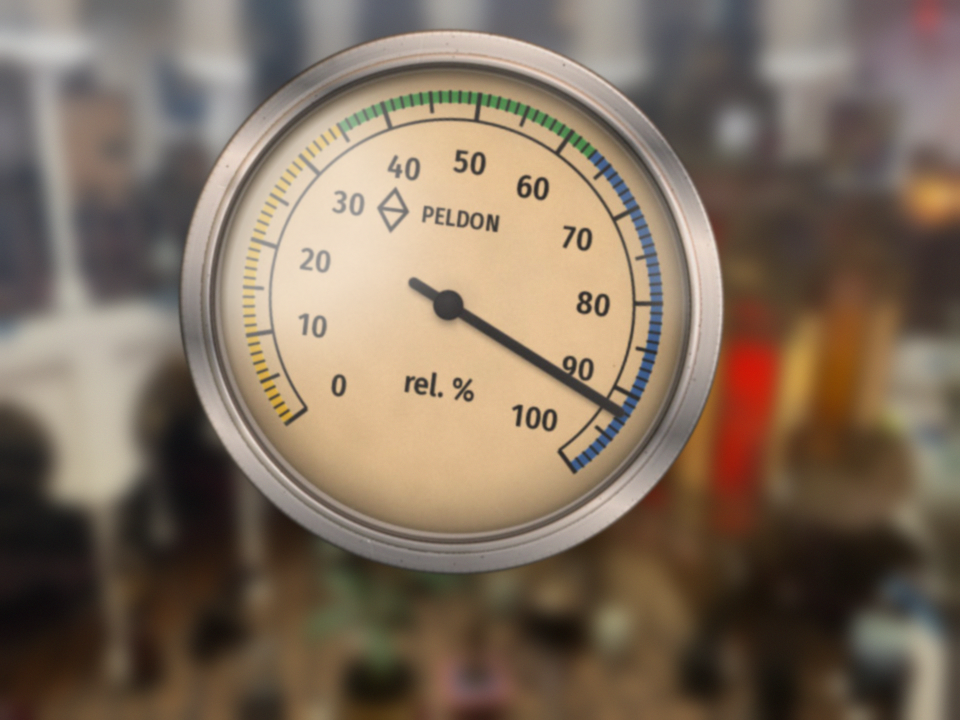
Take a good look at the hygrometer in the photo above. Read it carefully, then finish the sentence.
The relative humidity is 92 %
